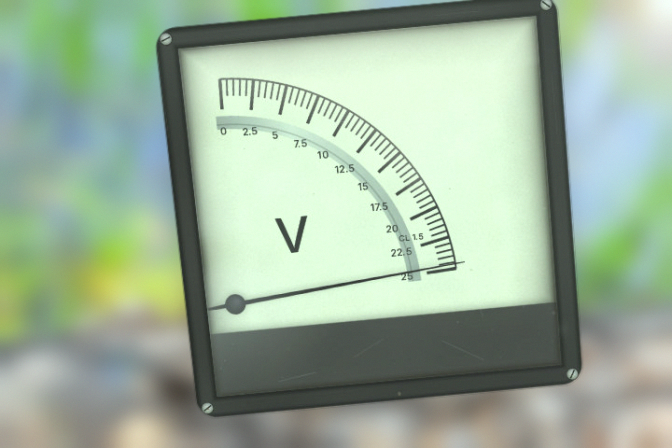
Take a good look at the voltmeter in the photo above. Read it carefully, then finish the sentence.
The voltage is 24.5 V
